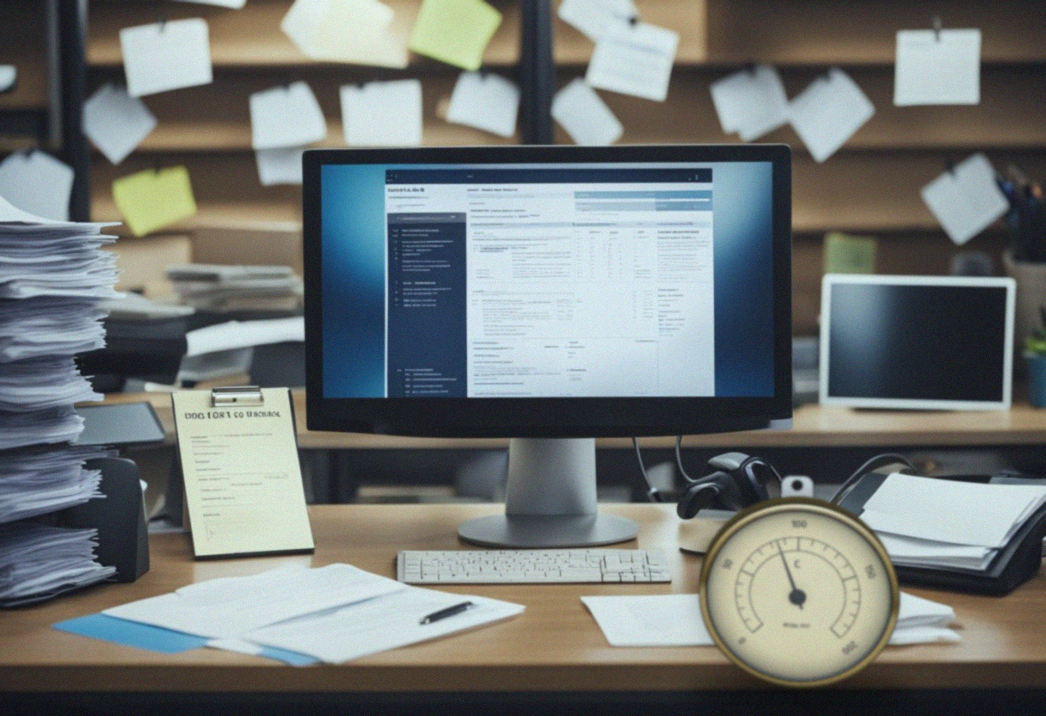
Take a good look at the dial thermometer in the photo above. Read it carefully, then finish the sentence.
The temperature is 85 °C
